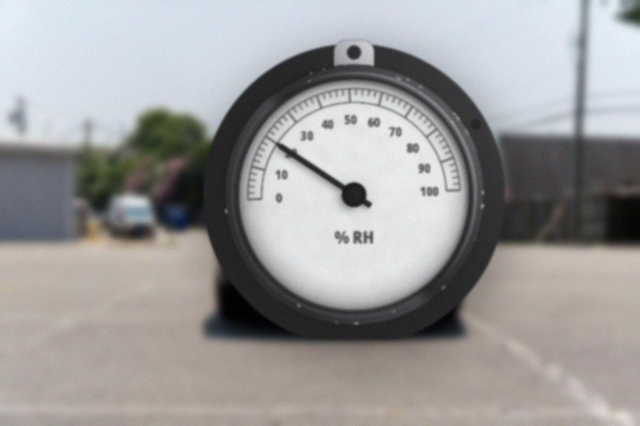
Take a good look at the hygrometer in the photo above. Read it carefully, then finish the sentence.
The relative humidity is 20 %
